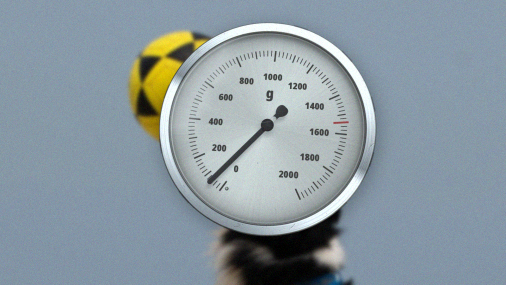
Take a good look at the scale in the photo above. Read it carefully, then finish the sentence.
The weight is 60 g
